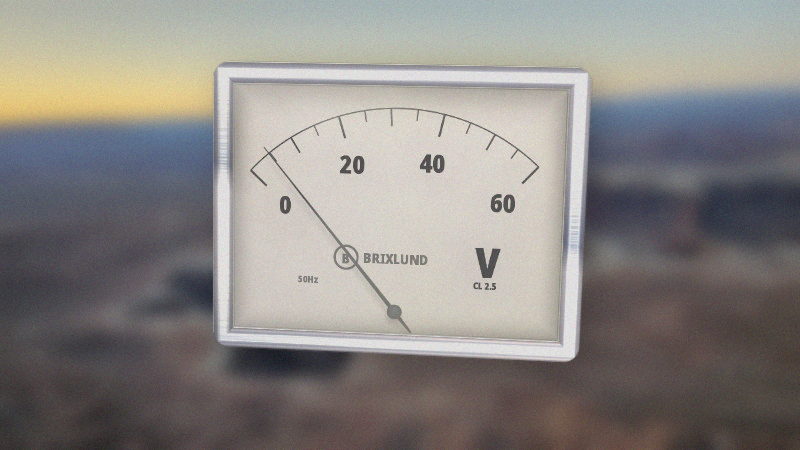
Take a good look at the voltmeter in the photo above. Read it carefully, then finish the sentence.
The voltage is 5 V
